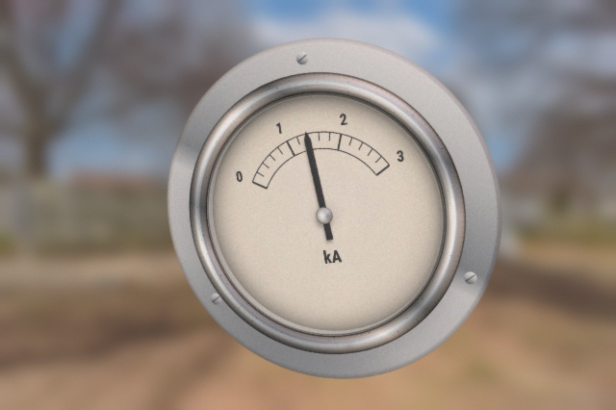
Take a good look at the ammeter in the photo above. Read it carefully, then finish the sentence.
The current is 1.4 kA
